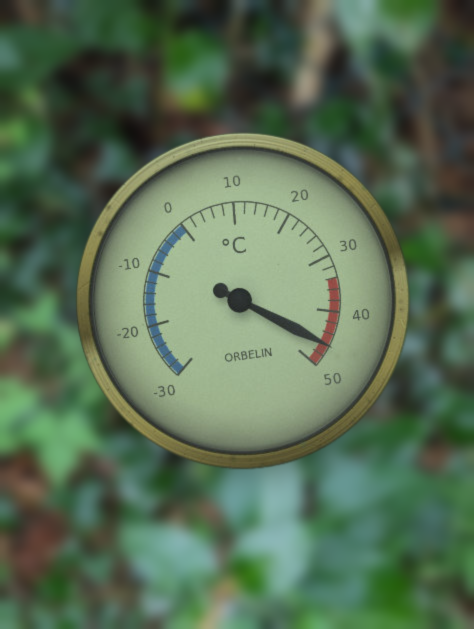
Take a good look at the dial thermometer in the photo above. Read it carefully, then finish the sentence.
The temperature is 46 °C
